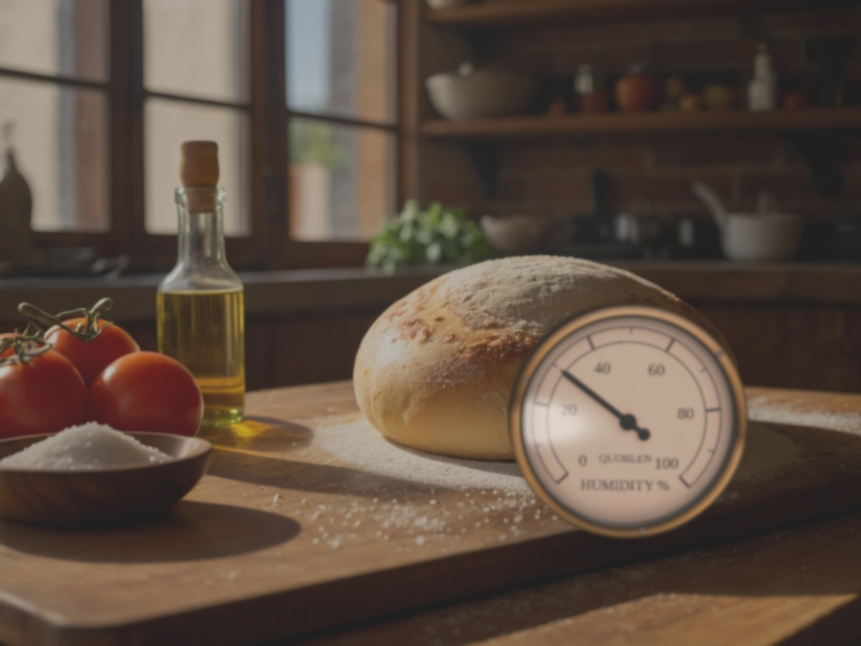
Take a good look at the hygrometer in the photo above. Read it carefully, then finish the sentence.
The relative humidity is 30 %
